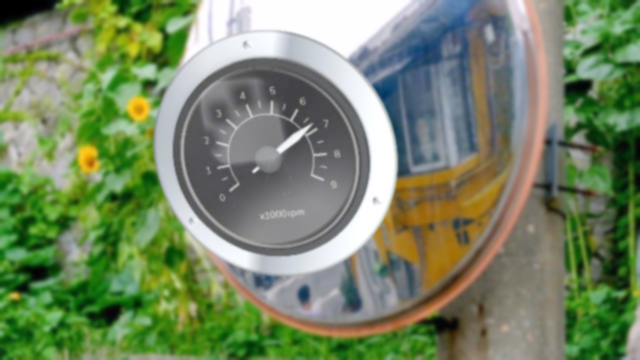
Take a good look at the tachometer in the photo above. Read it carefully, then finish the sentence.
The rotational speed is 6750 rpm
